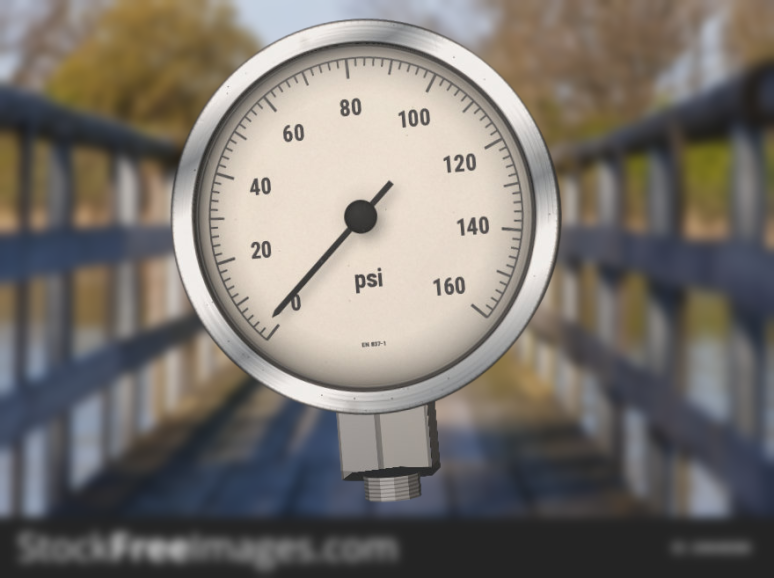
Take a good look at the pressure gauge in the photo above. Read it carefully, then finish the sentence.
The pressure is 2 psi
